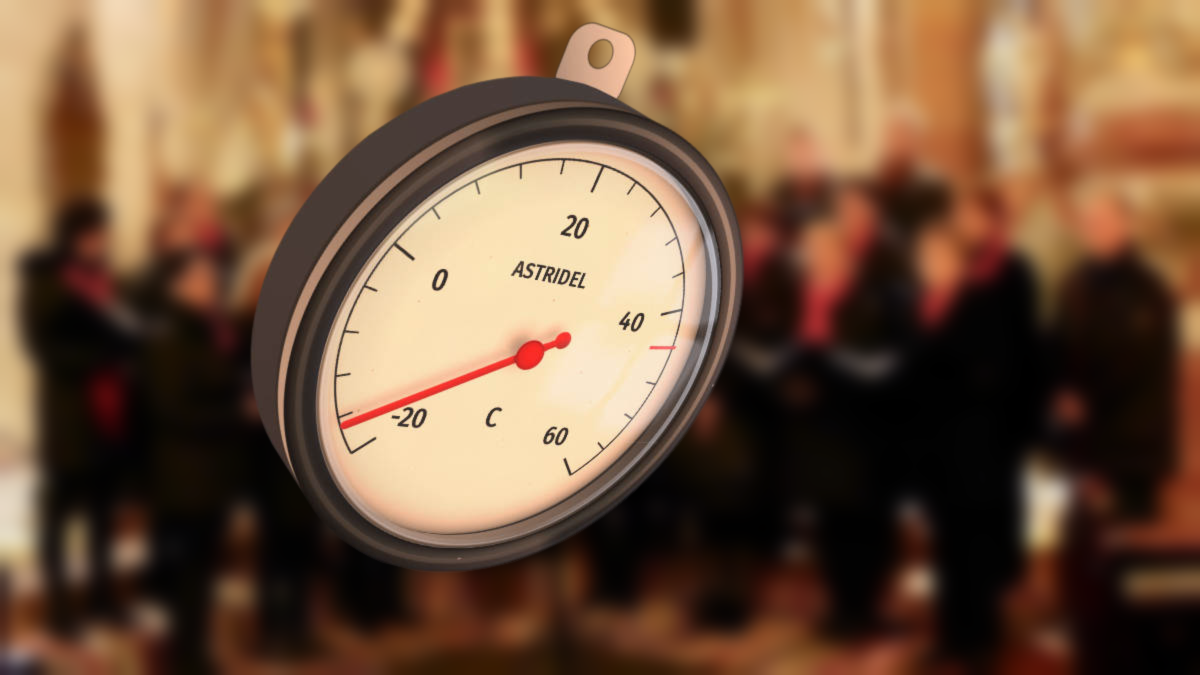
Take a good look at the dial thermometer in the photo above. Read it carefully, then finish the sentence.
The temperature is -16 °C
